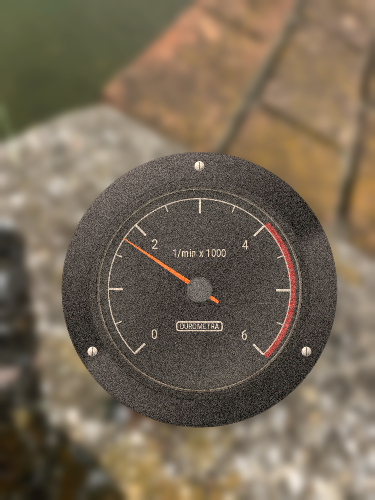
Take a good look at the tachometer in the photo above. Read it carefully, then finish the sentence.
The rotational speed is 1750 rpm
